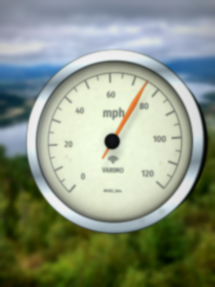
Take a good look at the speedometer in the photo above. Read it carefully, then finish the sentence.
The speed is 75 mph
